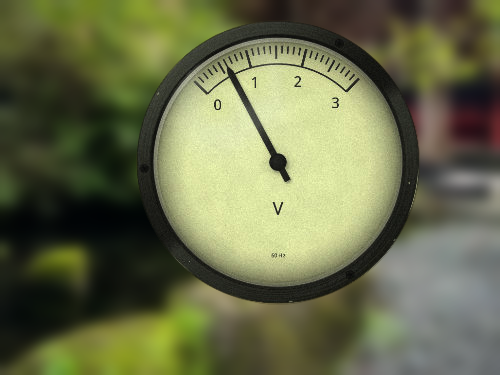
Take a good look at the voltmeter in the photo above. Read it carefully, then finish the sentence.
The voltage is 0.6 V
